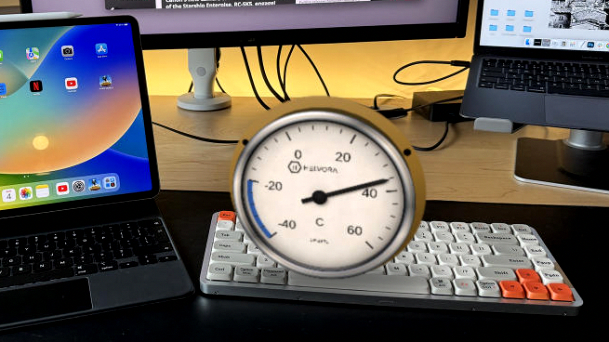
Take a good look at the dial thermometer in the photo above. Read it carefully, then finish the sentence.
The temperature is 36 °C
